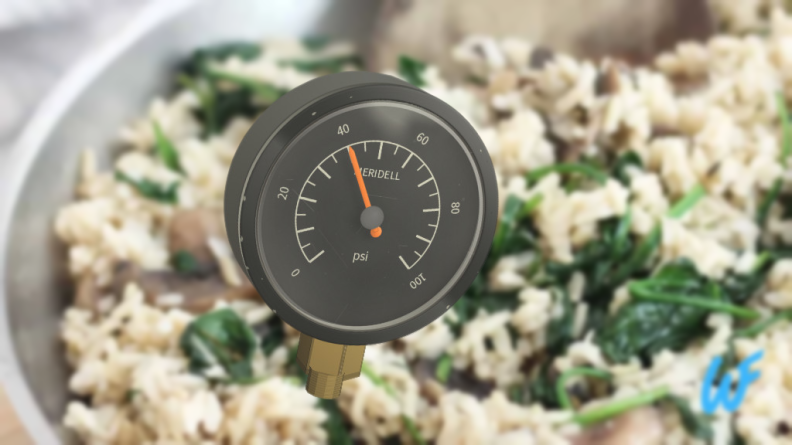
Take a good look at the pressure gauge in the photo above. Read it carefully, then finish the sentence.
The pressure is 40 psi
